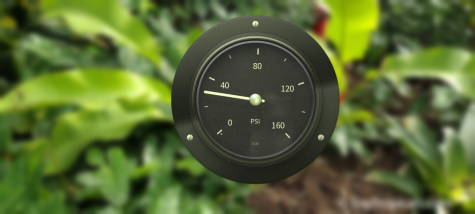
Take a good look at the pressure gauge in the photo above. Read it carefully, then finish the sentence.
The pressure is 30 psi
